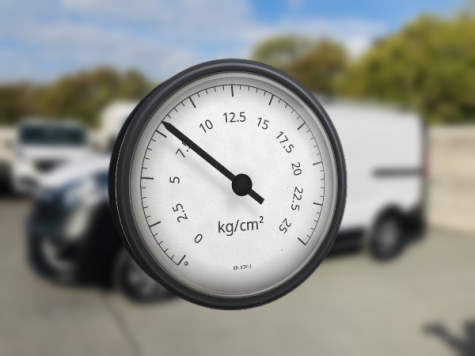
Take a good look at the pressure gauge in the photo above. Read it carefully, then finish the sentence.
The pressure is 8 kg/cm²
